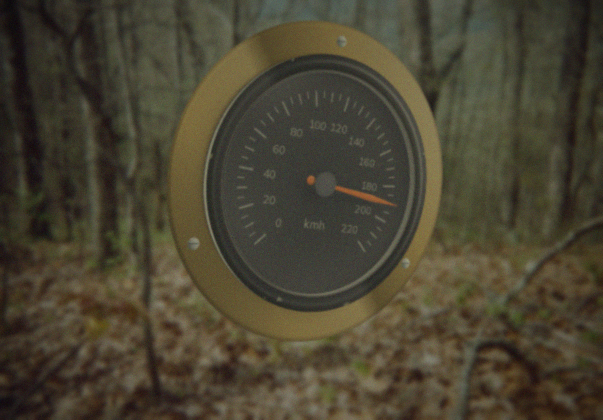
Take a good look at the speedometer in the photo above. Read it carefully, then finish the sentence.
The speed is 190 km/h
